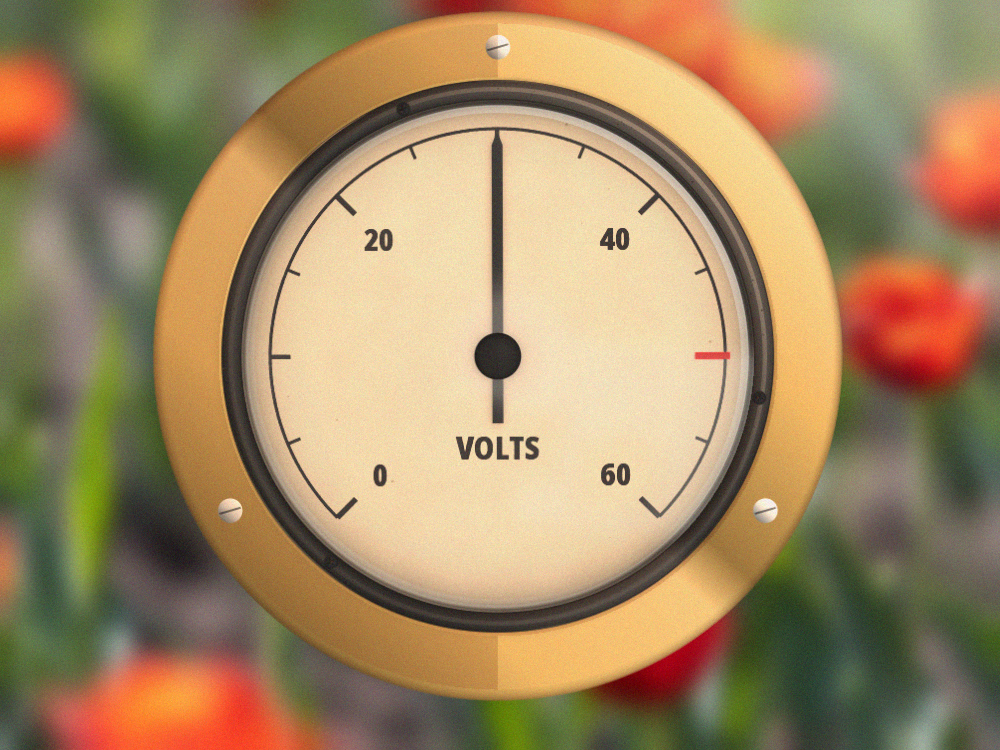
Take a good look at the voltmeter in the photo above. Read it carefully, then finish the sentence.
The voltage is 30 V
